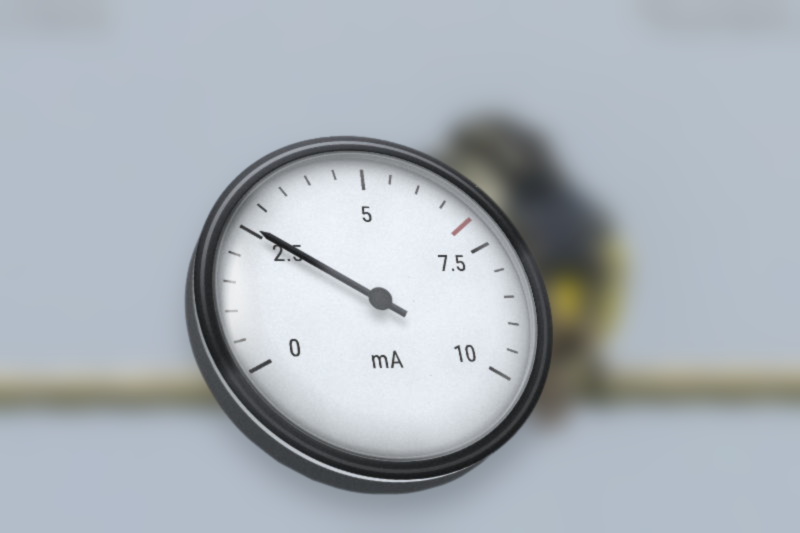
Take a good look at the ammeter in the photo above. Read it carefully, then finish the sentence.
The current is 2.5 mA
